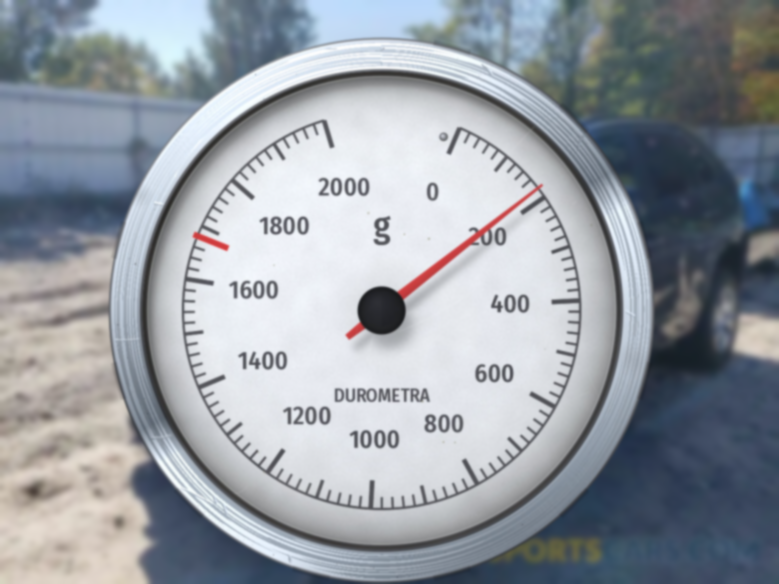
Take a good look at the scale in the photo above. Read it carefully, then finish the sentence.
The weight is 180 g
